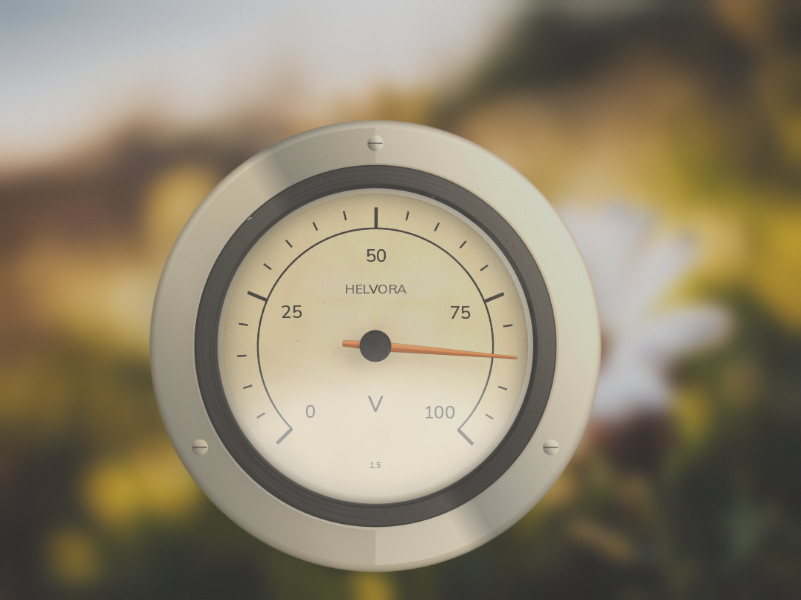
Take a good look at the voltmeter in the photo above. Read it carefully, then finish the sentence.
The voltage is 85 V
